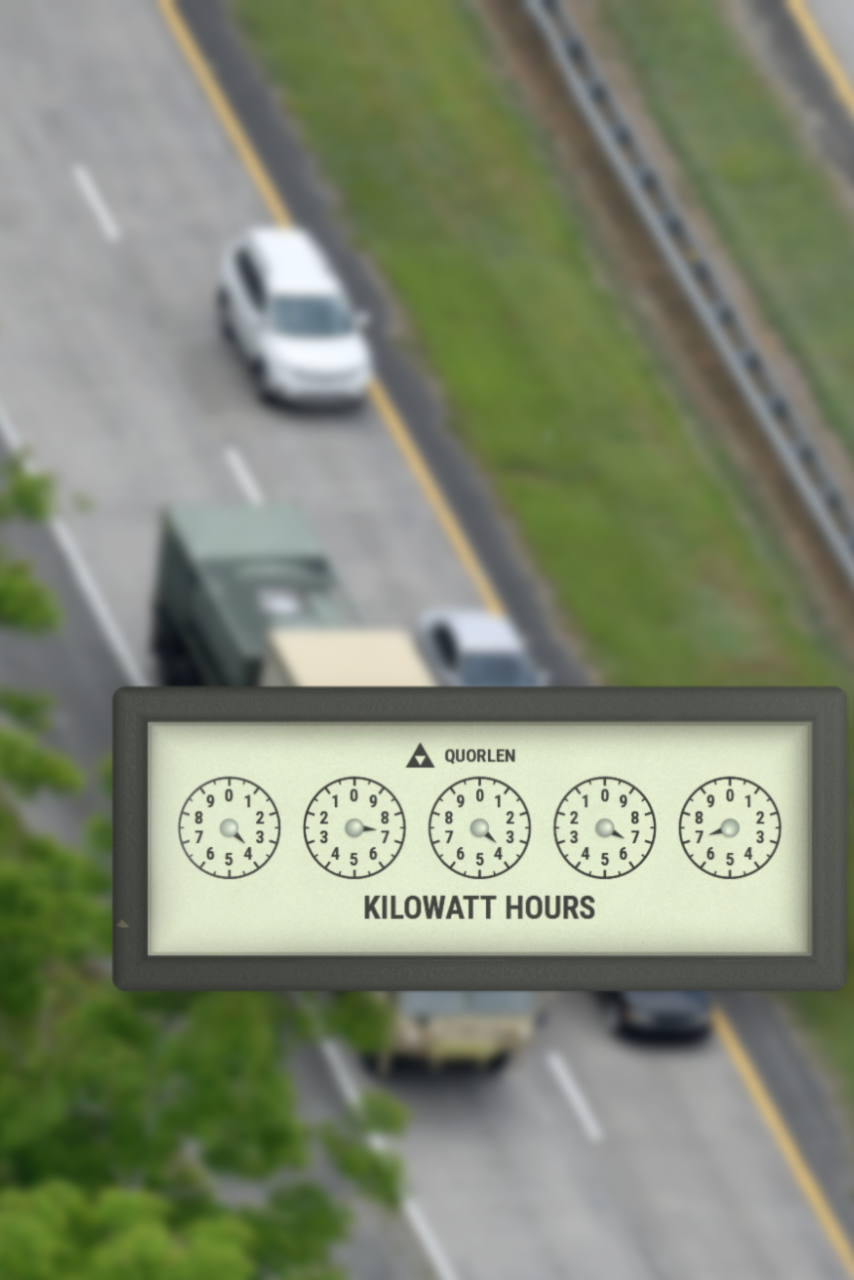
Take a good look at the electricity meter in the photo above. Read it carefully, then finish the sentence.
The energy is 37367 kWh
